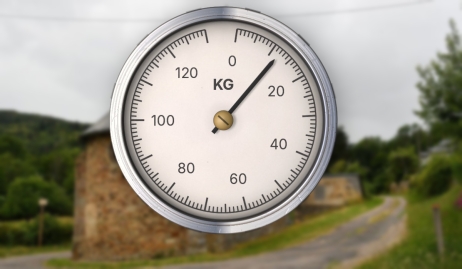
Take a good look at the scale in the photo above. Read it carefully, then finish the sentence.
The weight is 12 kg
